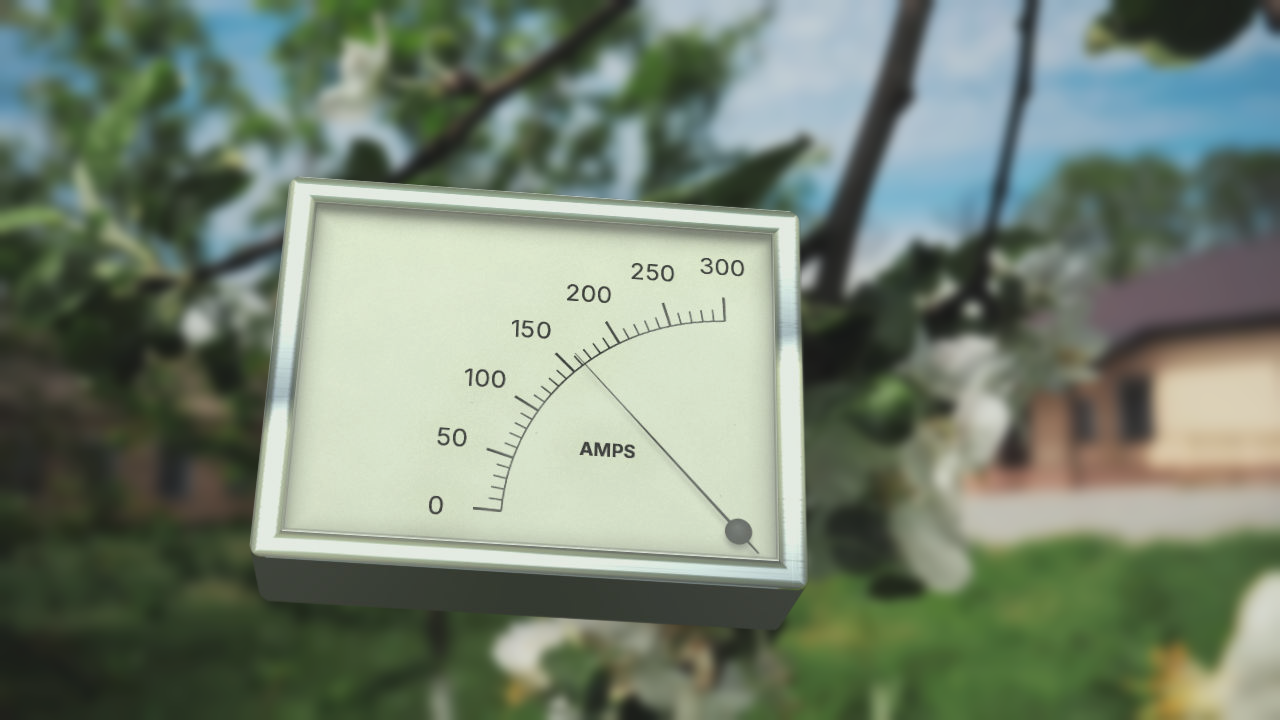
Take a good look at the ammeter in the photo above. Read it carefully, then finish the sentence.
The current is 160 A
